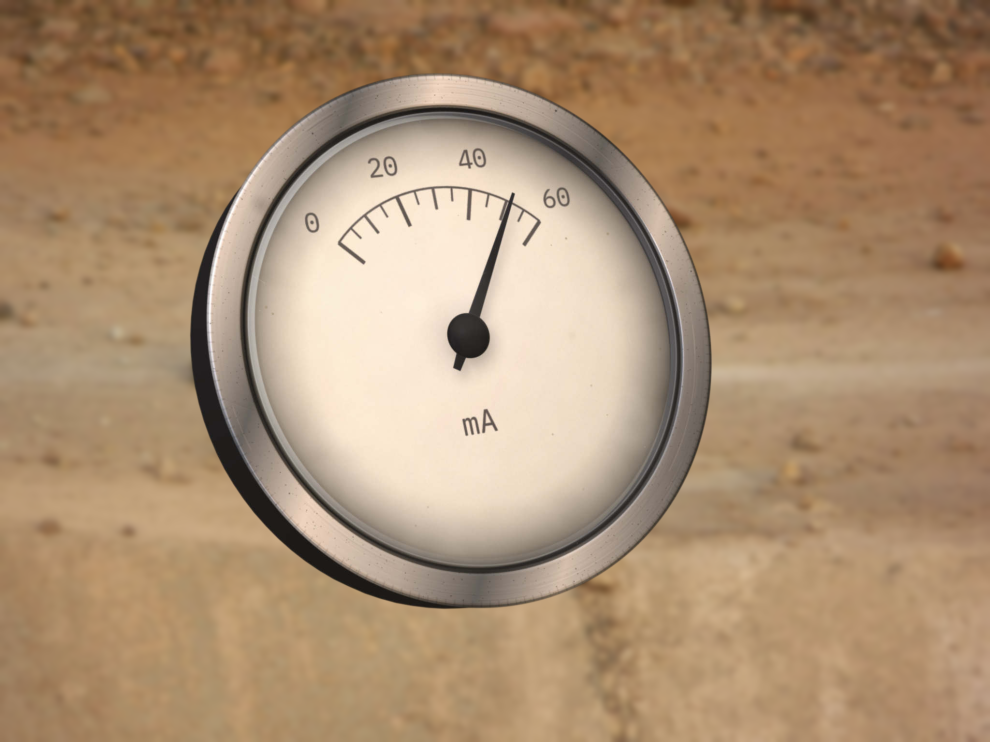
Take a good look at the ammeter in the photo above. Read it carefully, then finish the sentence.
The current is 50 mA
